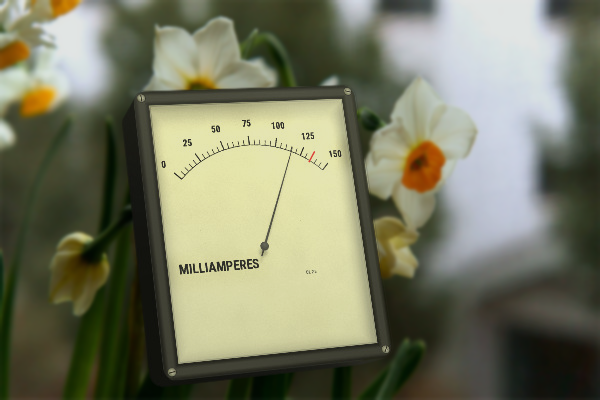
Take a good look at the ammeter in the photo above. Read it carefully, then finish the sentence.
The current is 115 mA
